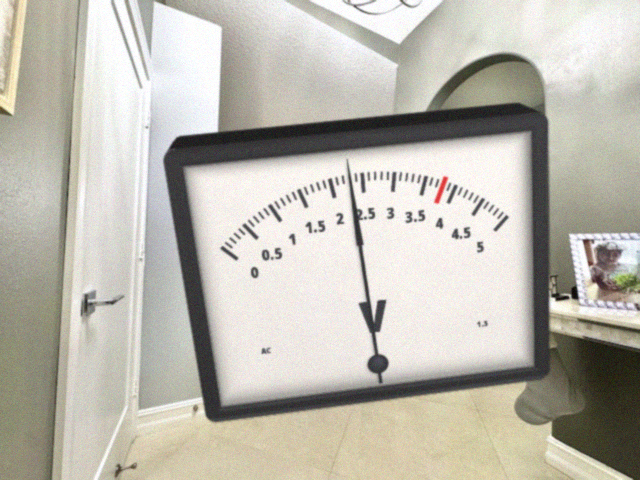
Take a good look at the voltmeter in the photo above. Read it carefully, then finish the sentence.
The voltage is 2.3 V
